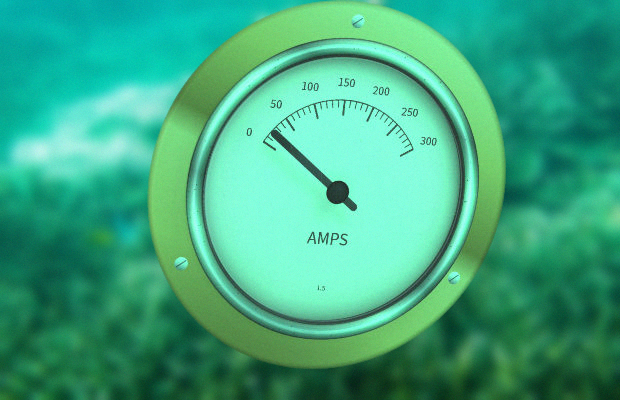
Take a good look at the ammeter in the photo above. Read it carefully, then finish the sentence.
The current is 20 A
